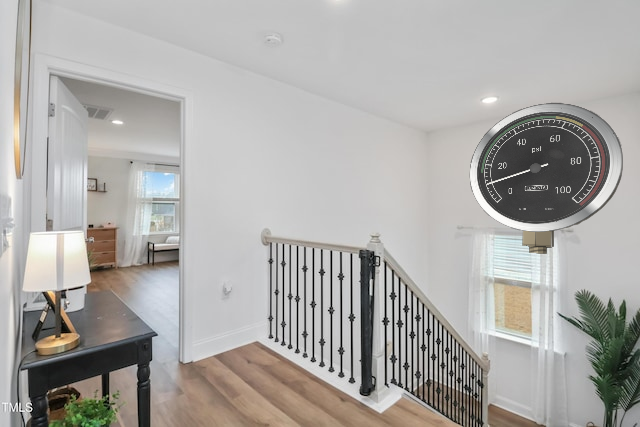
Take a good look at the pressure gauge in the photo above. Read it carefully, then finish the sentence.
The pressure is 10 psi
